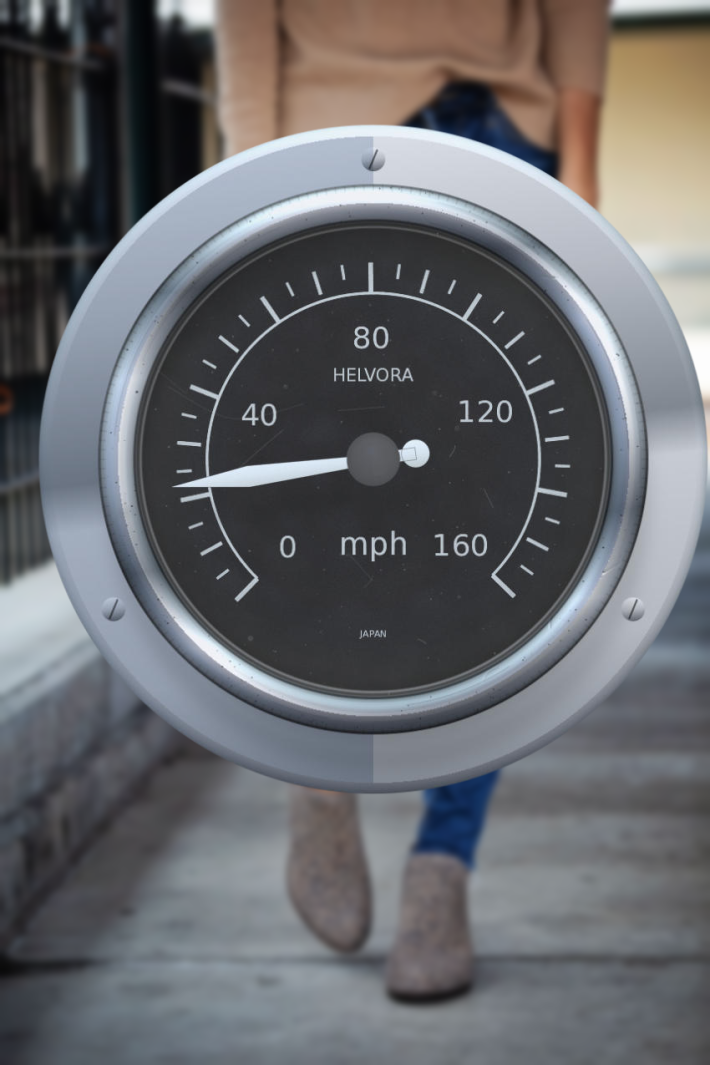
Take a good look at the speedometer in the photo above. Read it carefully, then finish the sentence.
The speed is 22.5 mph
